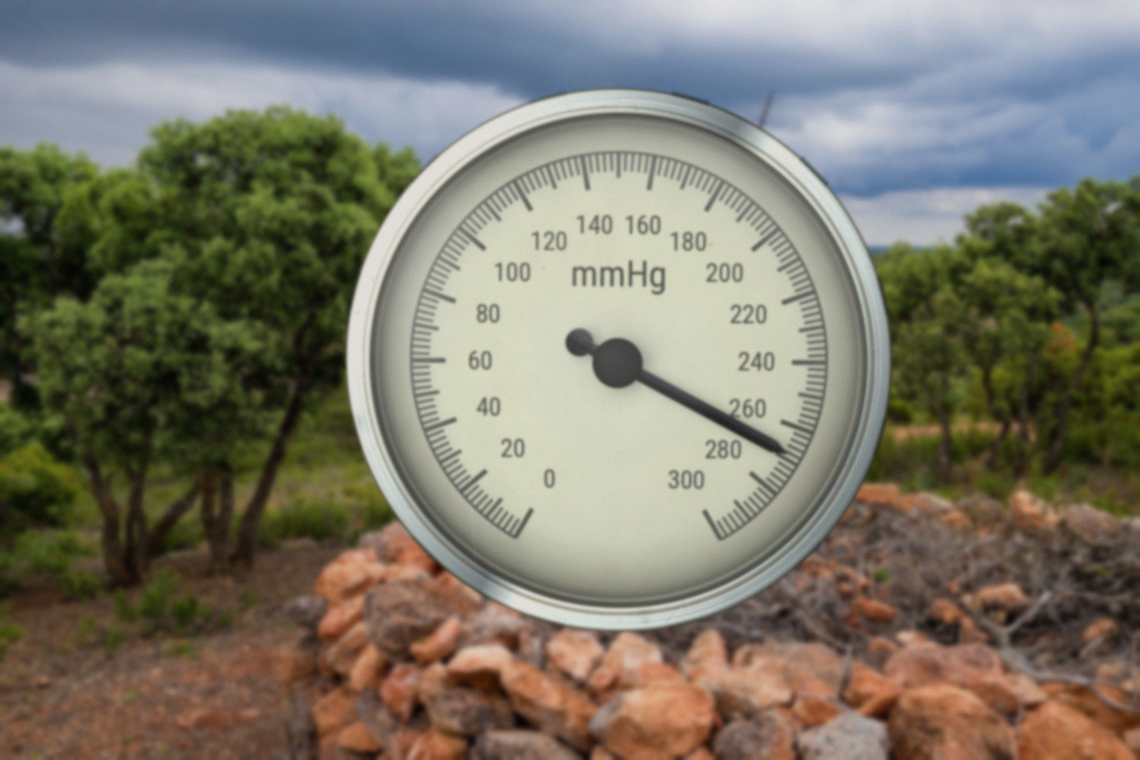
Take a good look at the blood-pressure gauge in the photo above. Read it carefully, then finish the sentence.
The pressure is 268 mmHg
